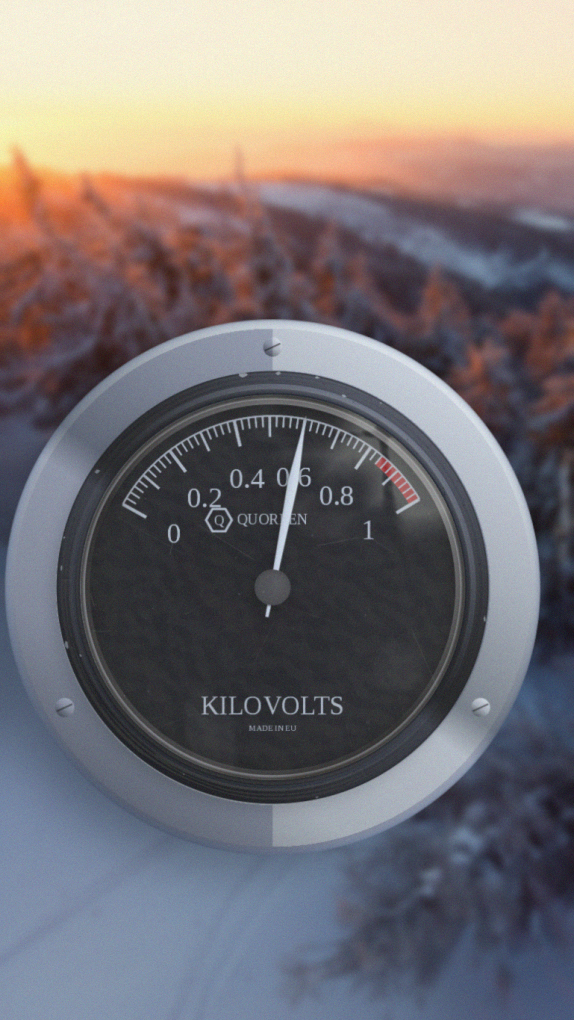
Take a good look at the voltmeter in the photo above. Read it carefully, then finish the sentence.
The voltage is 0.6 kV
